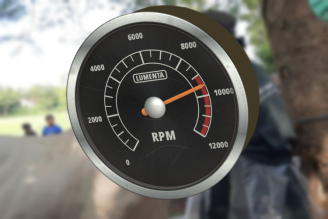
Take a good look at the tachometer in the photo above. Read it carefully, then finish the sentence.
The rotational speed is 9500 rpm
